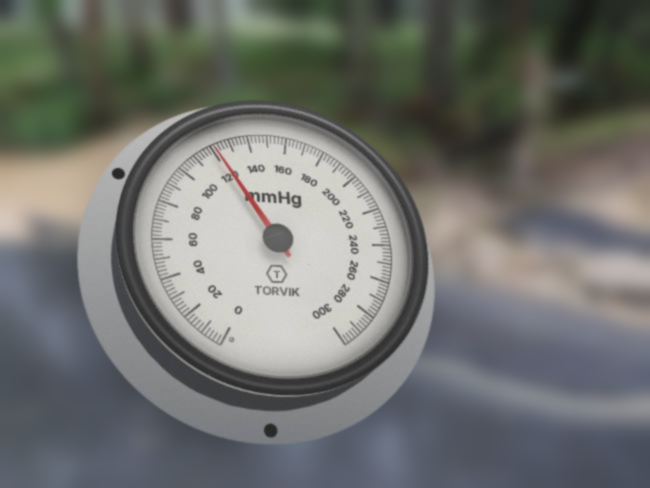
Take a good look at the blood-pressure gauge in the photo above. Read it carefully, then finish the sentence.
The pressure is 120 mmHg
